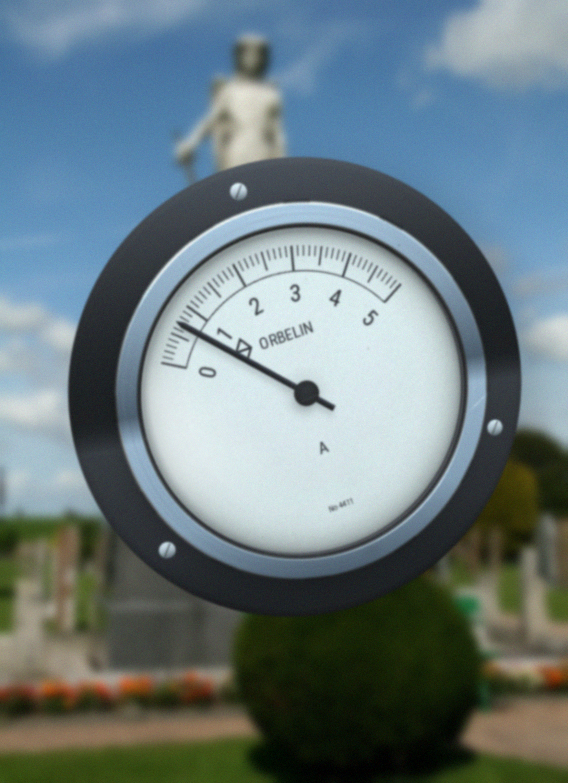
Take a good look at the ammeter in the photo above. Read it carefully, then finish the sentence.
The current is 0.7 A
